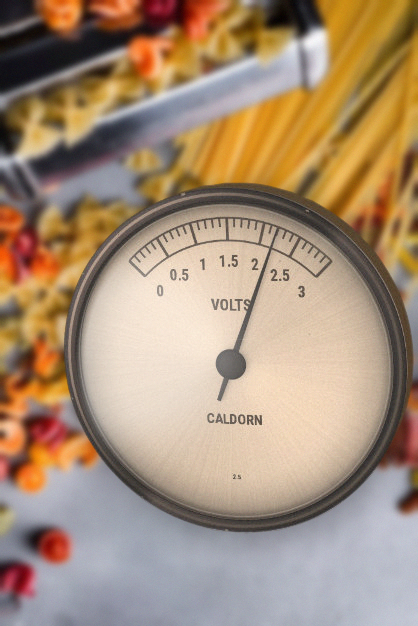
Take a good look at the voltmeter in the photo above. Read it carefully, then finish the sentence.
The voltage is 2.2 V
